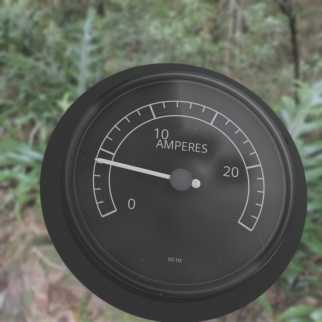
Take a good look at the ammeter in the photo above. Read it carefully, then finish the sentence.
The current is 4 A
